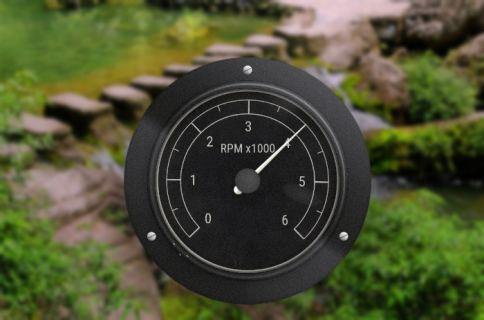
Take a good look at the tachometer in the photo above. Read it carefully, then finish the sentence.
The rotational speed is 4000 rpm
